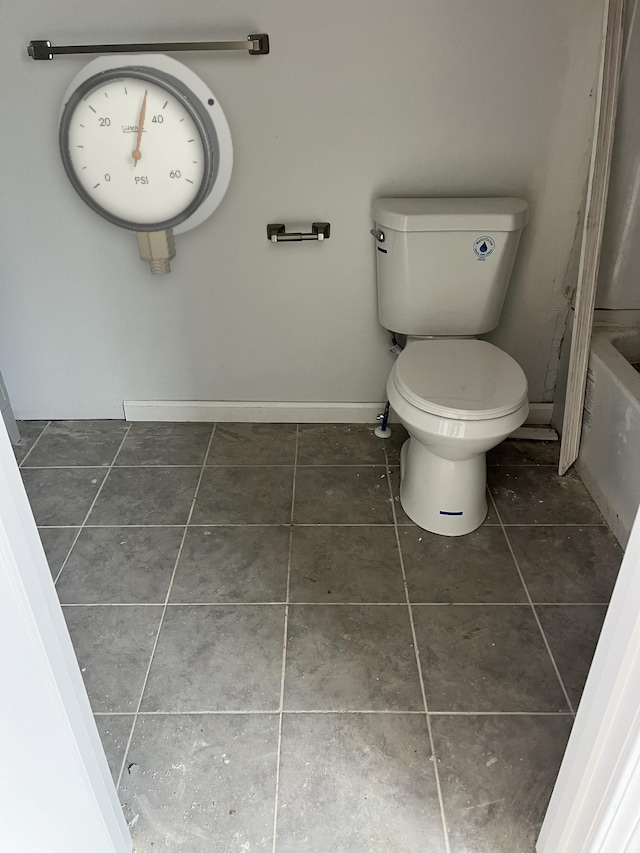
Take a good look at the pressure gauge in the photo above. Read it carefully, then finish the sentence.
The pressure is 35 psi
